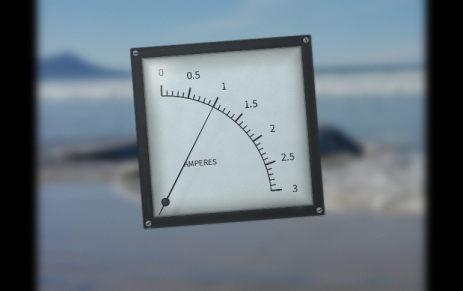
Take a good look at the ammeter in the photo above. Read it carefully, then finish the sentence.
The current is 1 A
